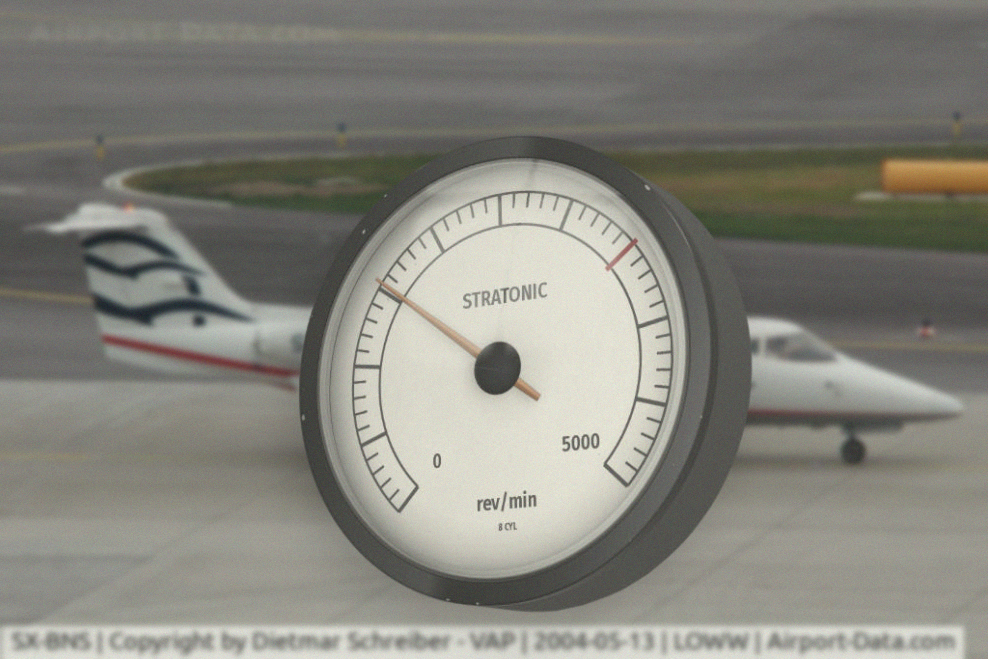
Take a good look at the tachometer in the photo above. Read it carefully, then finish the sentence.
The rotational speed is 1550 rpm
